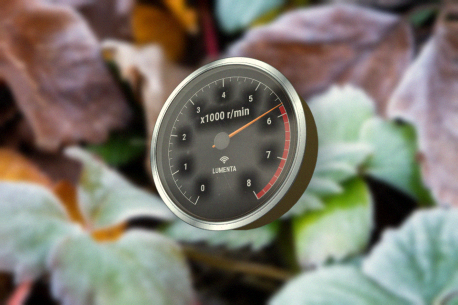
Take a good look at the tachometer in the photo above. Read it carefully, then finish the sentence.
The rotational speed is 5800 rpm
